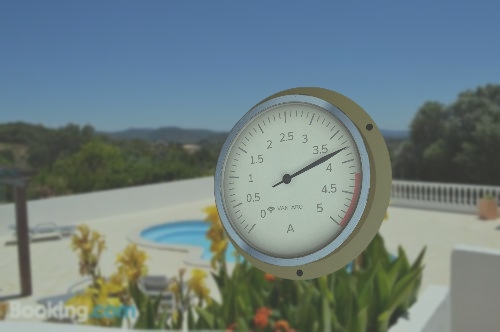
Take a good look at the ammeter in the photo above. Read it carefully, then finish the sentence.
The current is 3.8 A
